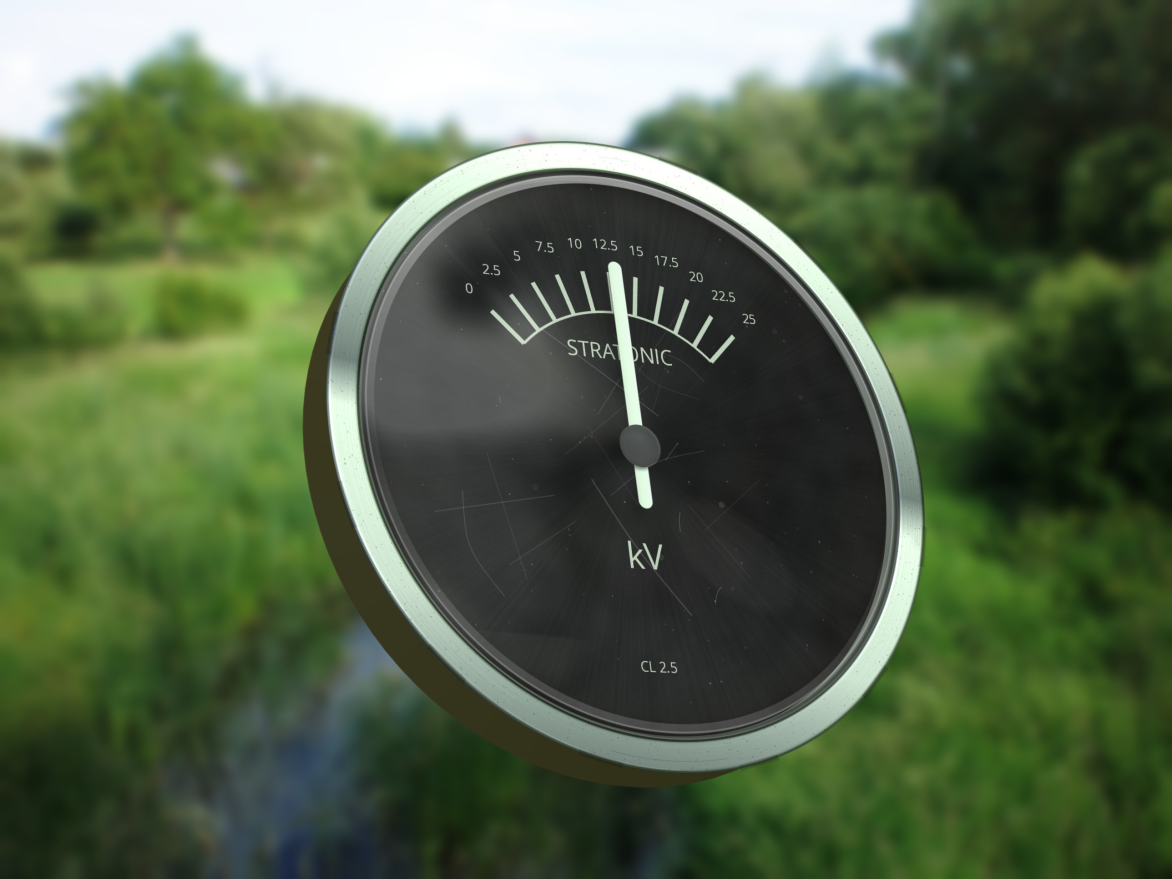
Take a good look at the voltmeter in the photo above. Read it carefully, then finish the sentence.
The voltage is 12.5 kV
